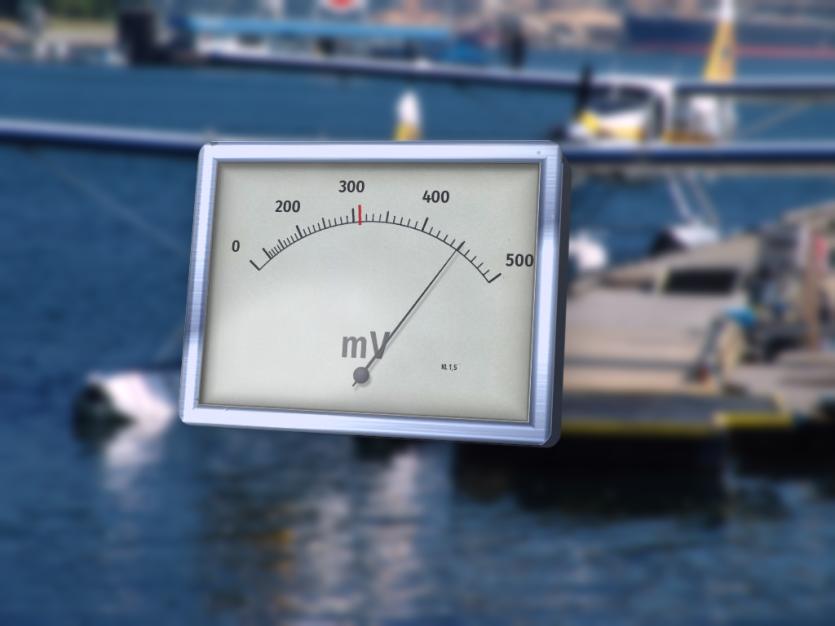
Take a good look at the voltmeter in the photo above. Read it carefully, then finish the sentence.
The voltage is 450 mV
